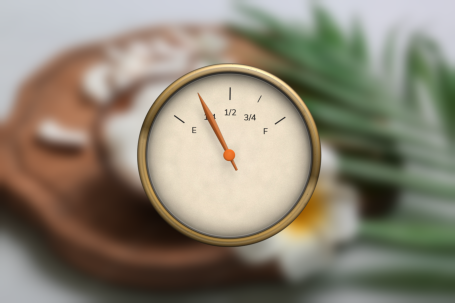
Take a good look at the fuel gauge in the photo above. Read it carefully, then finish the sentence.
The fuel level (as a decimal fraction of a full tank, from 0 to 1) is 0.25
